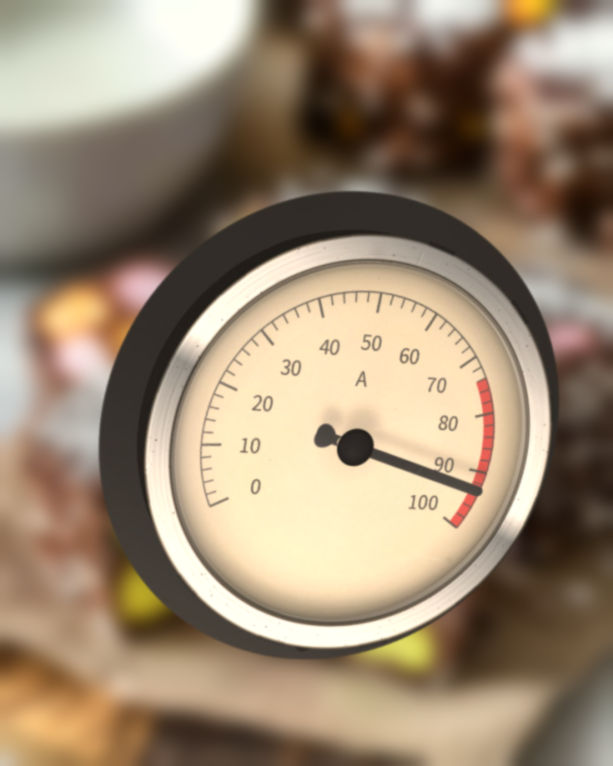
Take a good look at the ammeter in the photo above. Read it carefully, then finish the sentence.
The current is 93 A
